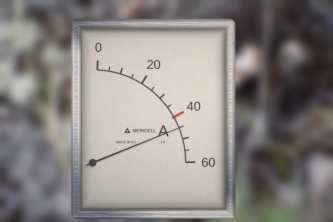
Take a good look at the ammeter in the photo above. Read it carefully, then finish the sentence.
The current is 45 A
